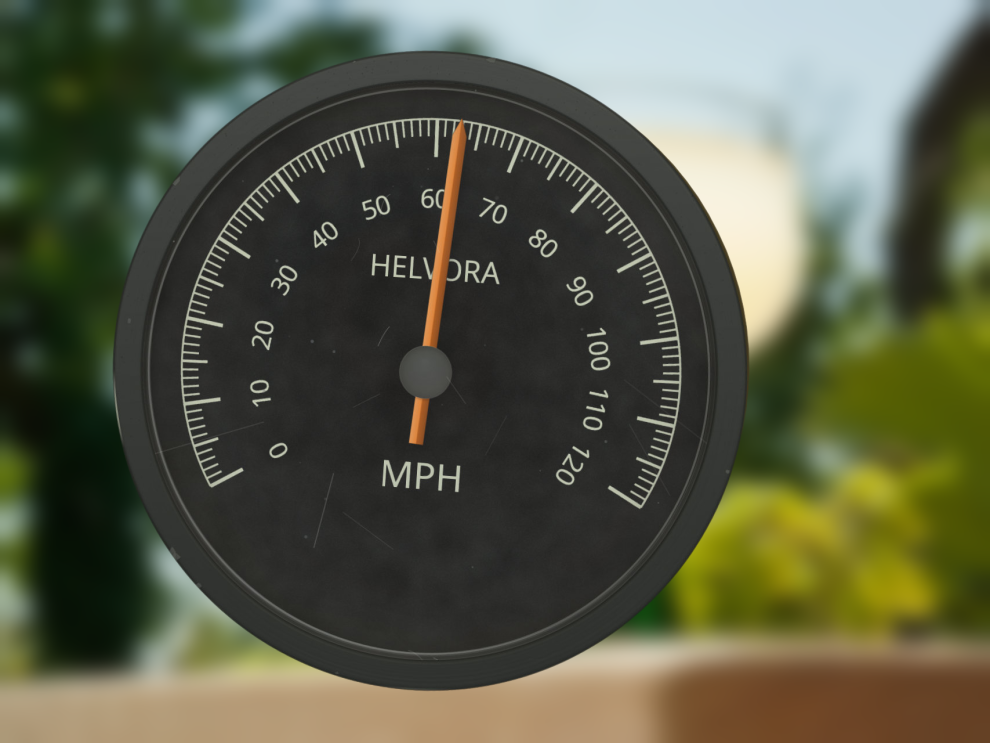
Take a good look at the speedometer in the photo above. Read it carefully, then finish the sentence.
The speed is 63 mph
